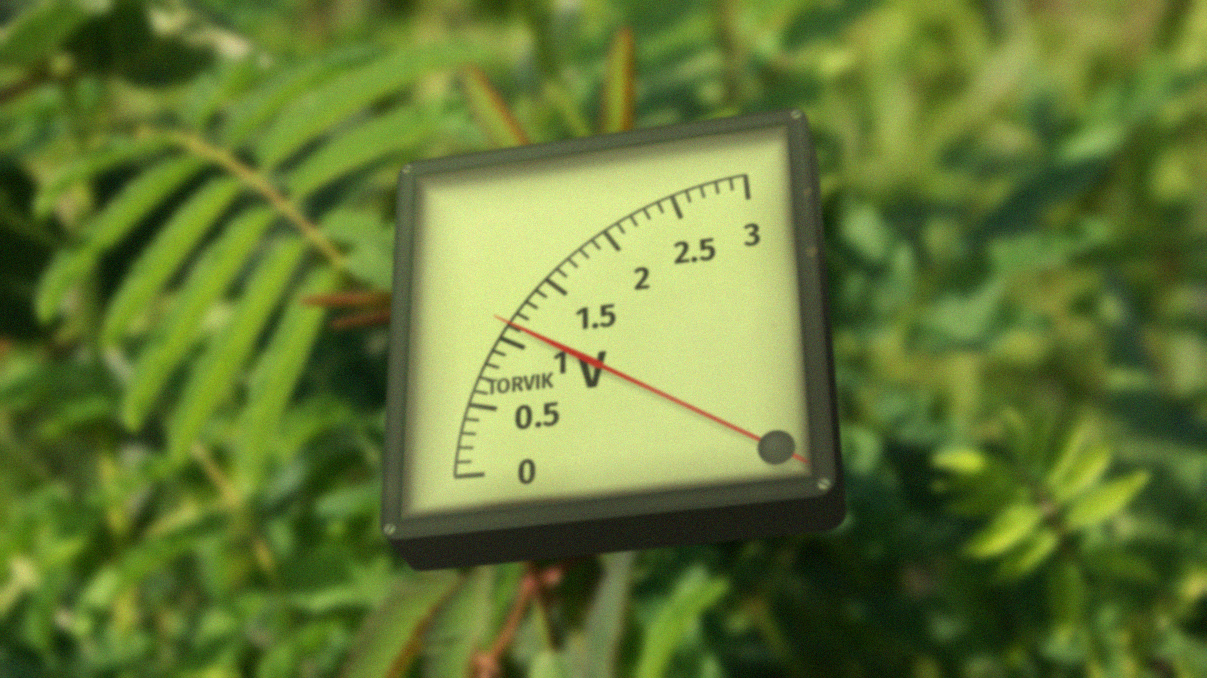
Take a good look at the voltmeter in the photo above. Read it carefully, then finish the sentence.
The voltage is 1.1 V
